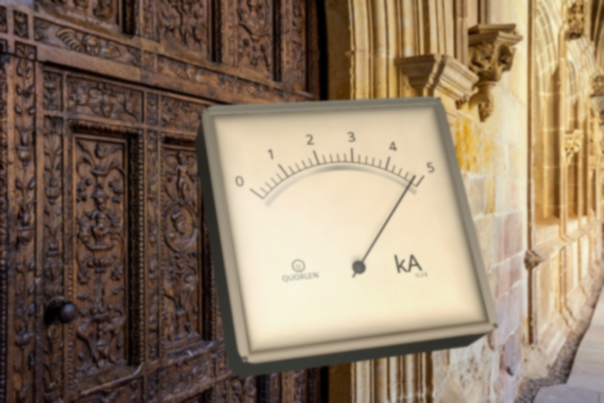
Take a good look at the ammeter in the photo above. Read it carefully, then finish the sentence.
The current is 4.8 kA
